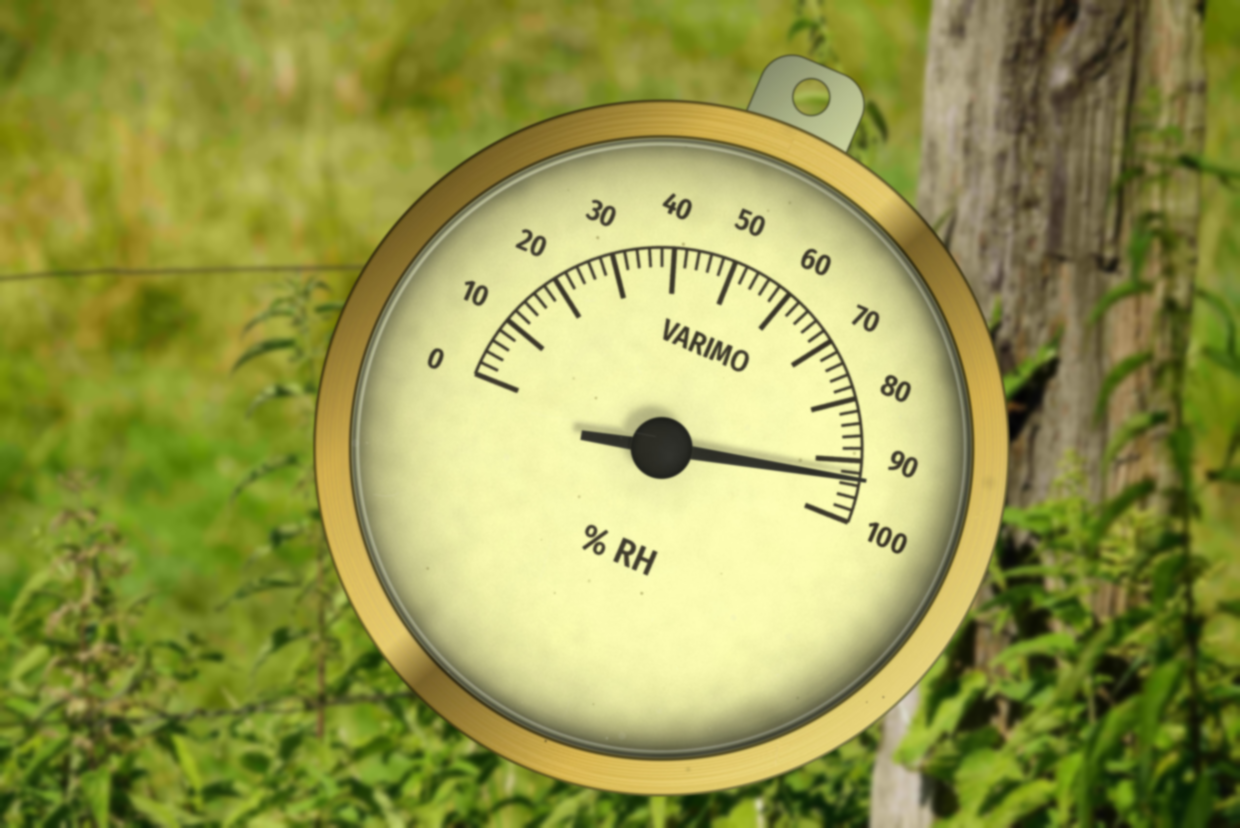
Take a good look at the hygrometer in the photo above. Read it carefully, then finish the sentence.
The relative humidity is 93 %
